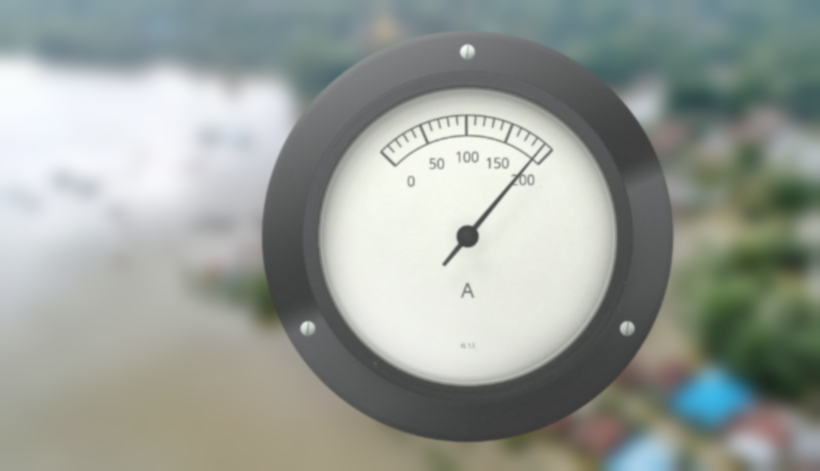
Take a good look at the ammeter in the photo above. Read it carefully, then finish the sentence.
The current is 190 A
